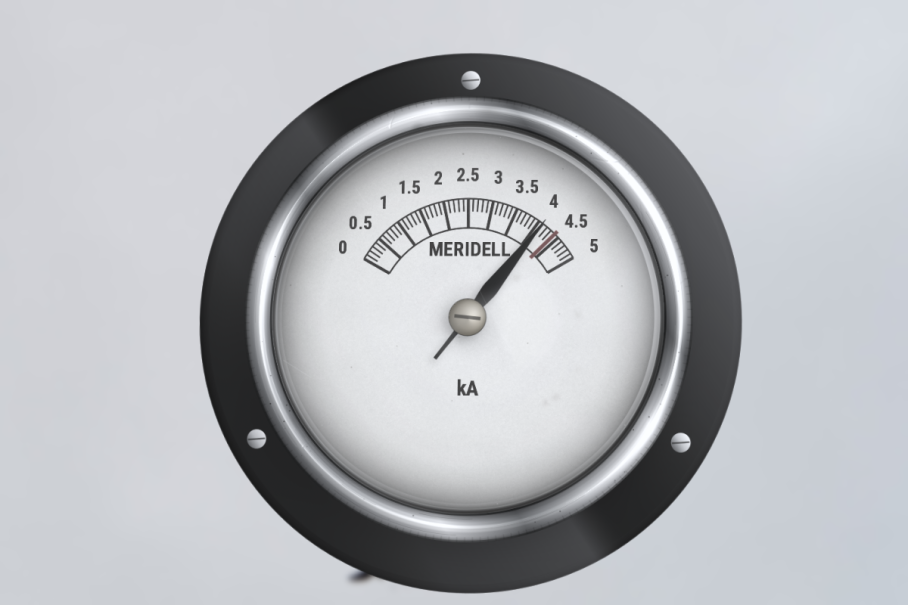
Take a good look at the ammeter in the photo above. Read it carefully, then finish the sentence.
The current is 4.1 kA
